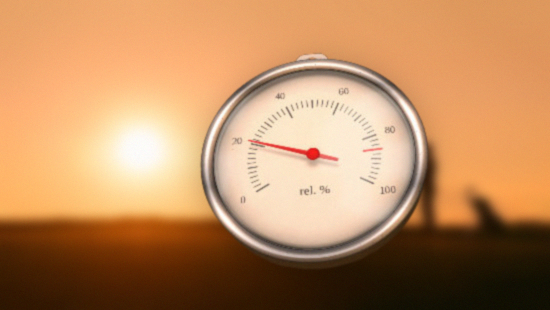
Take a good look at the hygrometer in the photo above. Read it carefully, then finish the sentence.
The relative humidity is 20 %
